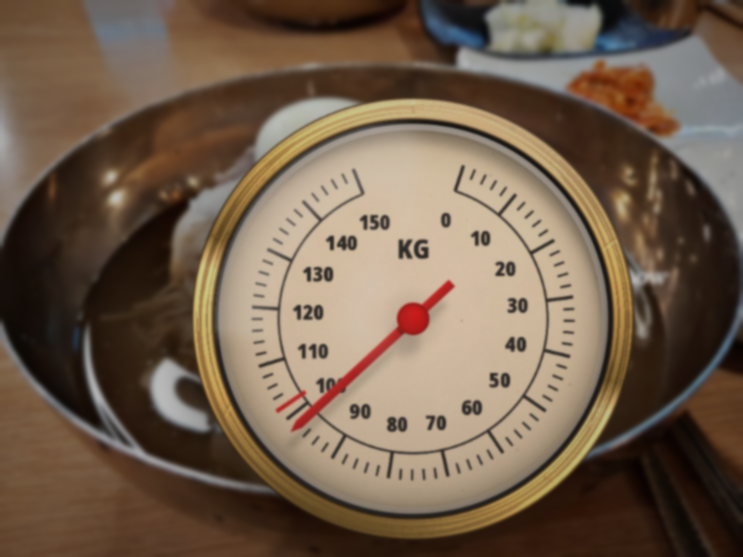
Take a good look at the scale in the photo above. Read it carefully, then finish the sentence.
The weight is 98 kg
